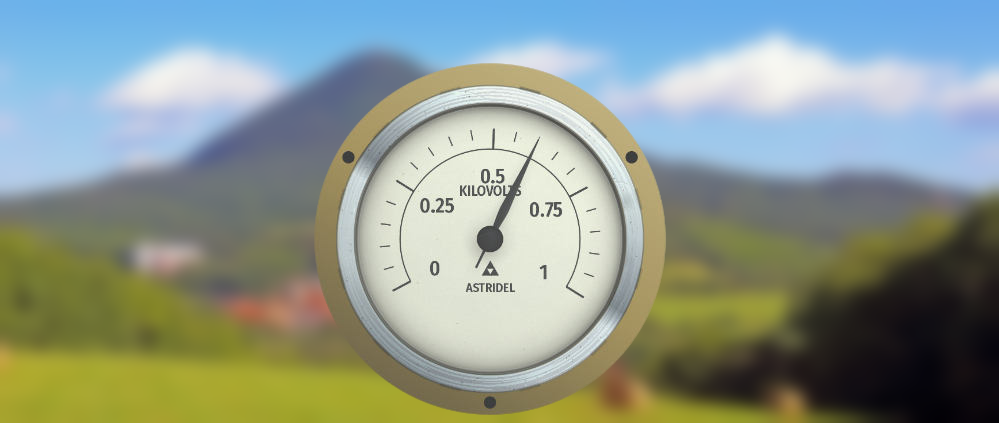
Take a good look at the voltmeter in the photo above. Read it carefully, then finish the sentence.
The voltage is 0.6 kV
